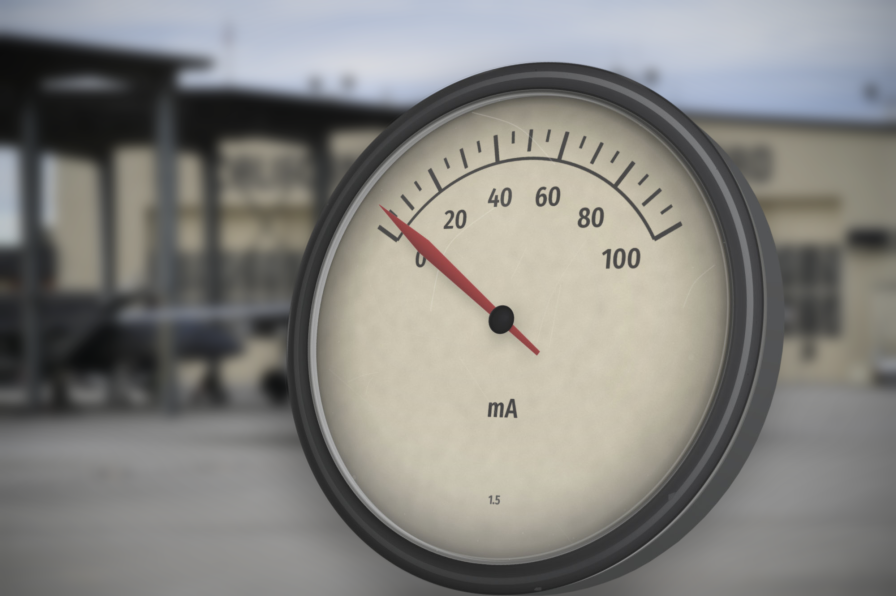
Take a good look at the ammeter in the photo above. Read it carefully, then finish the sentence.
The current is 5 mA
